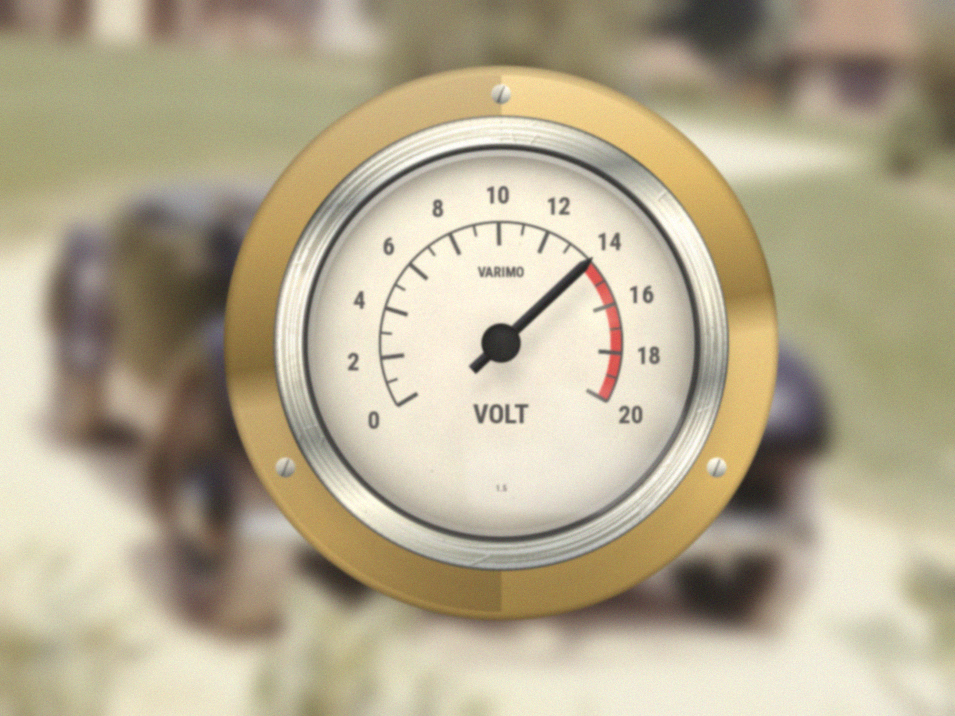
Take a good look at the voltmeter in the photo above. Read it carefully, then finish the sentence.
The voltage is 14 V
